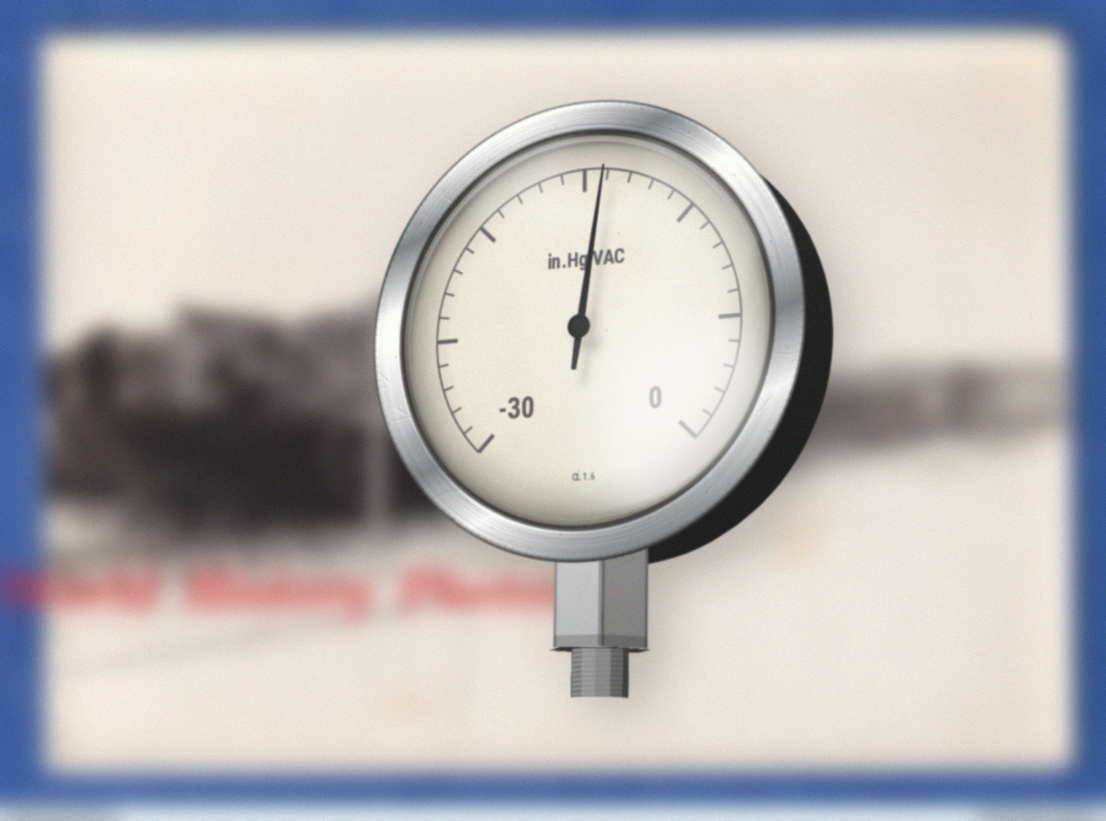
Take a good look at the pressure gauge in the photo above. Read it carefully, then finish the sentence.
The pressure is -14 inHg
